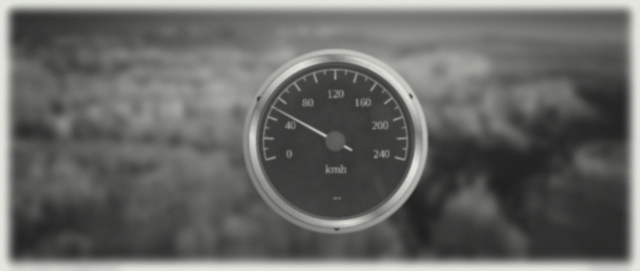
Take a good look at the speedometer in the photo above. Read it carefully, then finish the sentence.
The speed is 50 km/h
